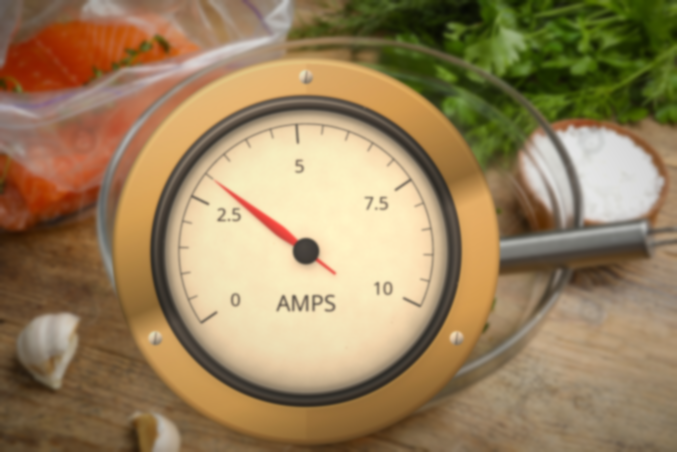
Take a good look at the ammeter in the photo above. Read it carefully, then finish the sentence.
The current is 3 A
